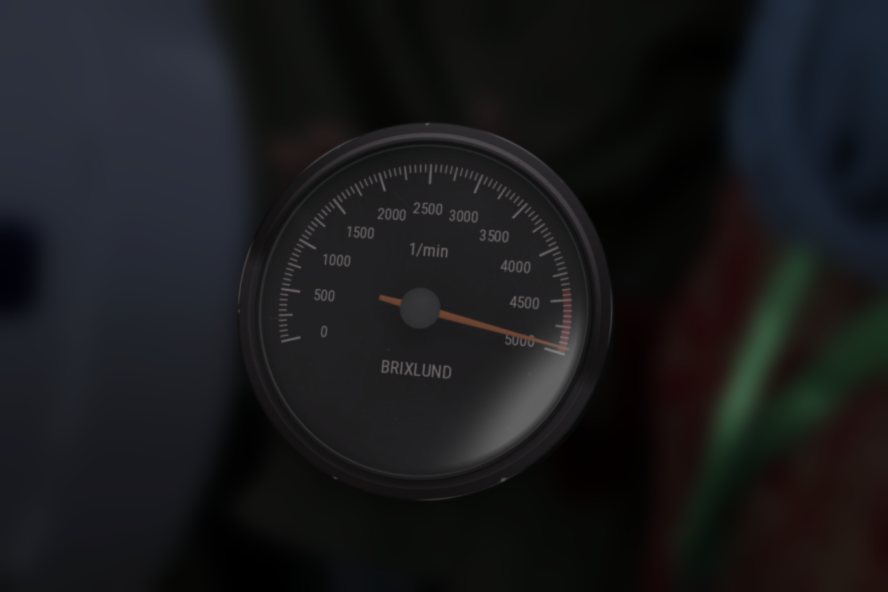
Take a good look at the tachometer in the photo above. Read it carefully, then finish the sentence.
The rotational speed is 4950 rpm
